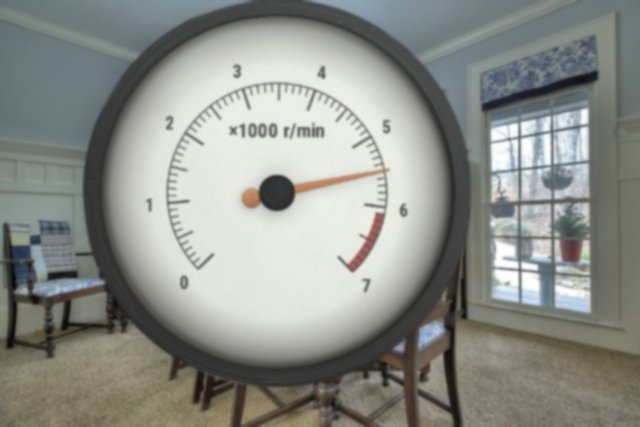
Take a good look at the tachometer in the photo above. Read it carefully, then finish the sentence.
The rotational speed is 5500 rpm
